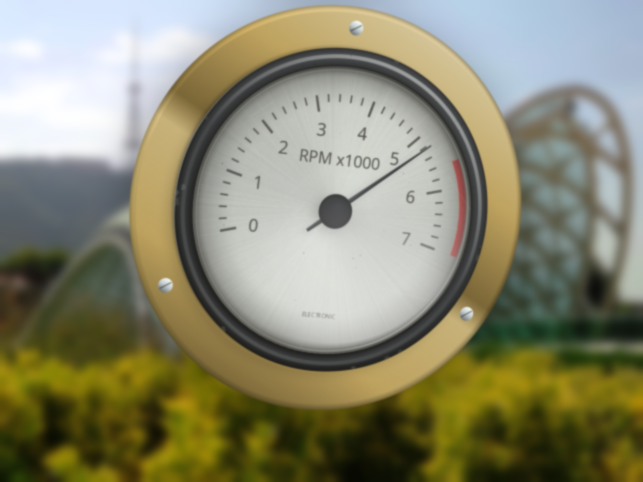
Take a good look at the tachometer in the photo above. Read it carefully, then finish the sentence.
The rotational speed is 5200 rpm
